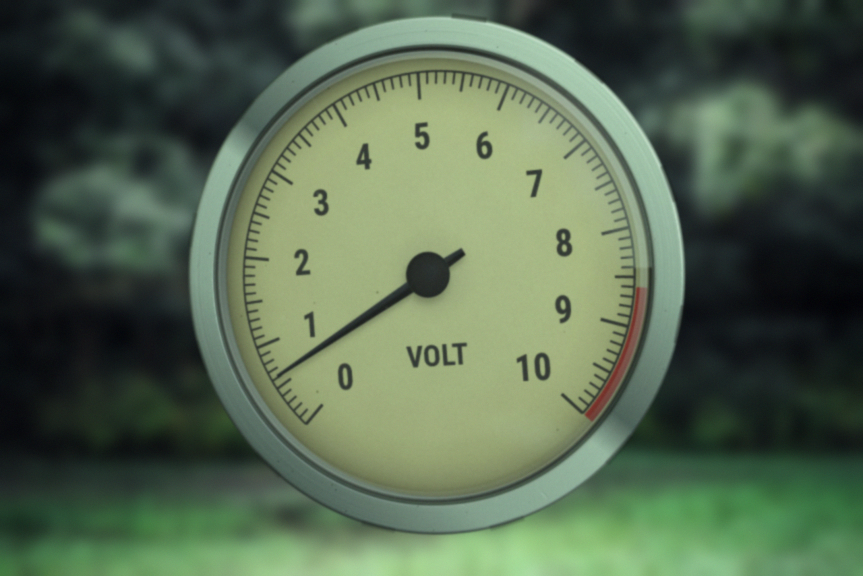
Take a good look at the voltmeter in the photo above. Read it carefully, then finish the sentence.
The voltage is 0.6 V
